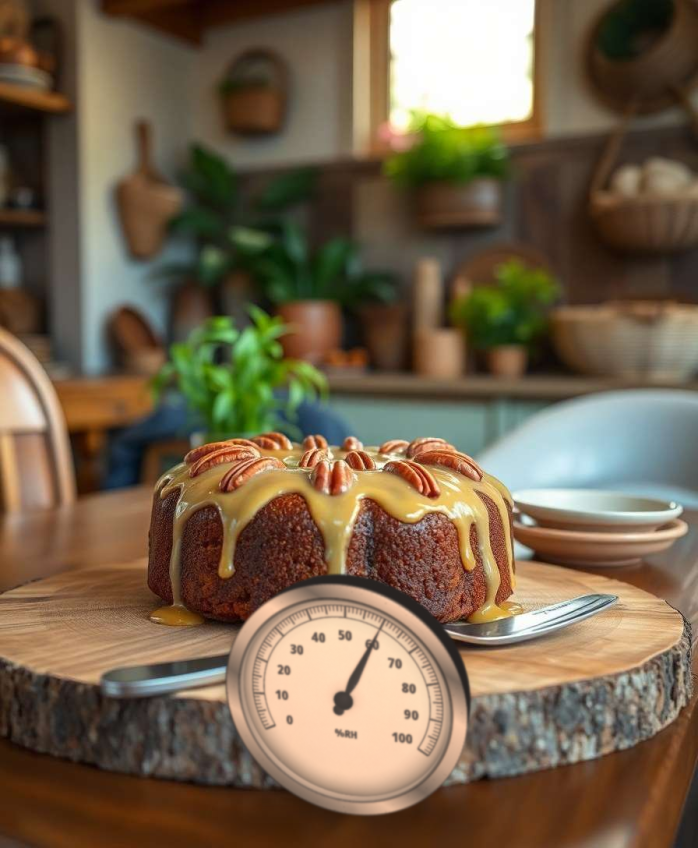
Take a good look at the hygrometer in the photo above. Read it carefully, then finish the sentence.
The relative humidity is 60 %
